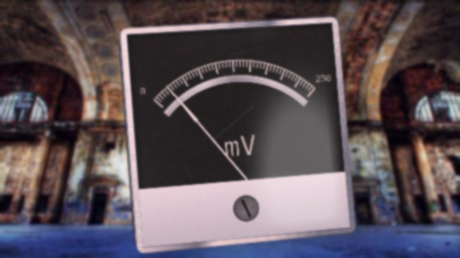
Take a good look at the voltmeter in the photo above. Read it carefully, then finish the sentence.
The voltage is 25 mV
